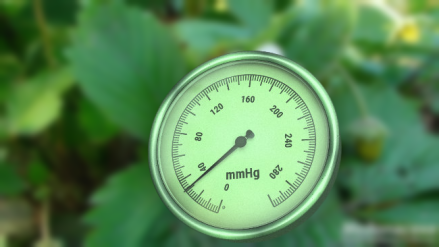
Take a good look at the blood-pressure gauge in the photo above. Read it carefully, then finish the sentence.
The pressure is 30 mmHg
